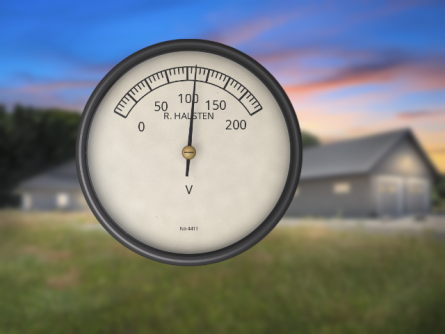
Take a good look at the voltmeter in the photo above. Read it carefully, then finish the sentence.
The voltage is 110 V
